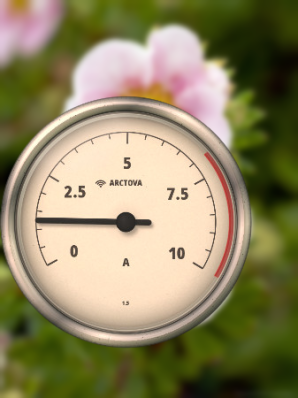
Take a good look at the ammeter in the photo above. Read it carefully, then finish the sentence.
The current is 1.25 A
